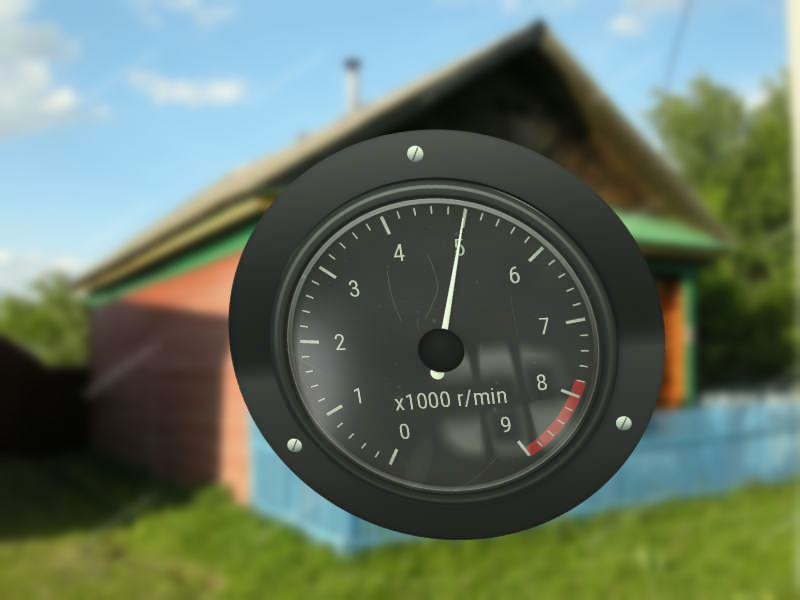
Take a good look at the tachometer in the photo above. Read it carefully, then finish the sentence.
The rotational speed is 5000 rpm
